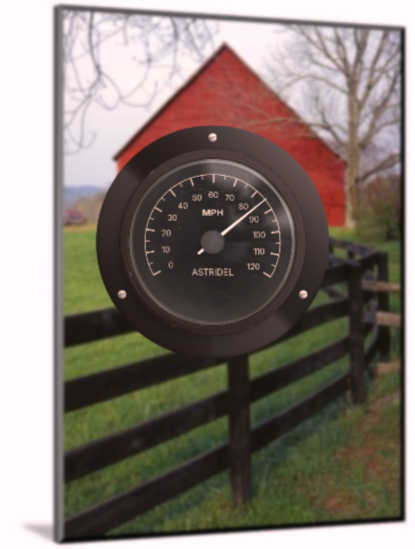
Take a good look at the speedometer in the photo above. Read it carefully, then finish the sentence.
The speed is 85 mph
